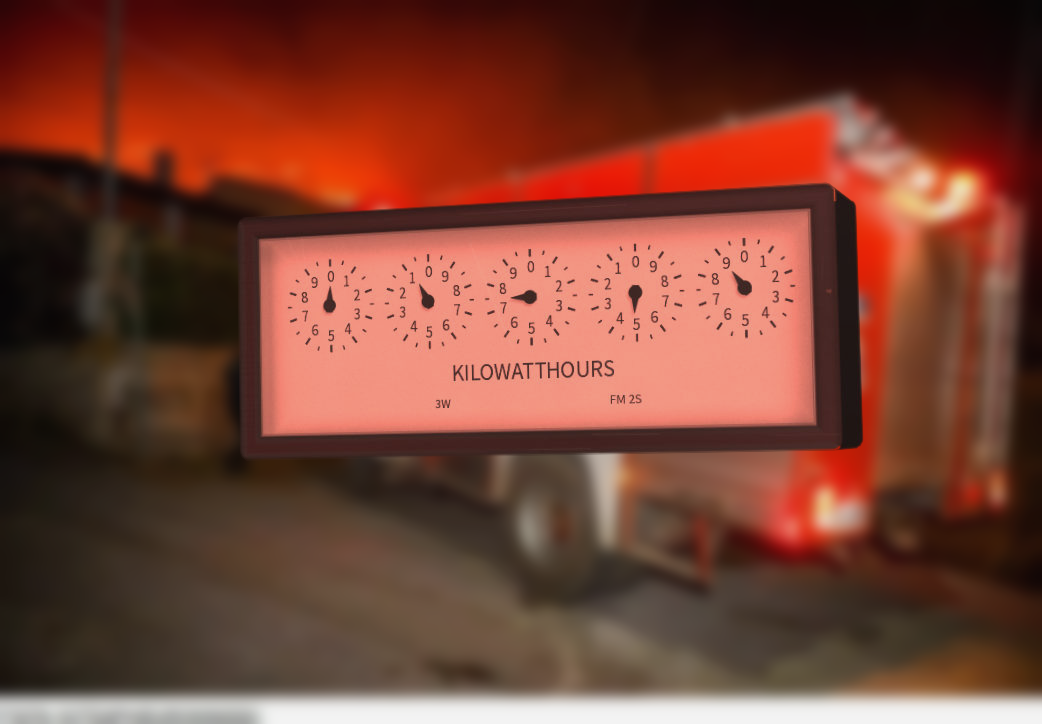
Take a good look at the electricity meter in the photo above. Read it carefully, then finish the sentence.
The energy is 749 kWh
